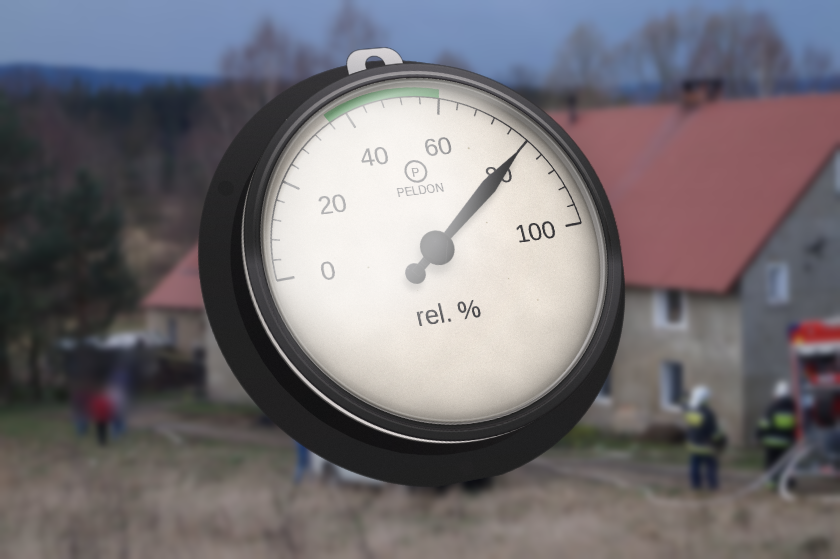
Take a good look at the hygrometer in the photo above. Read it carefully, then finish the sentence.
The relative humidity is 80 %
